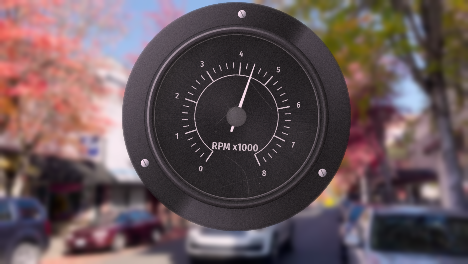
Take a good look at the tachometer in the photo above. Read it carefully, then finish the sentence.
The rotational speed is 4400 rpm
